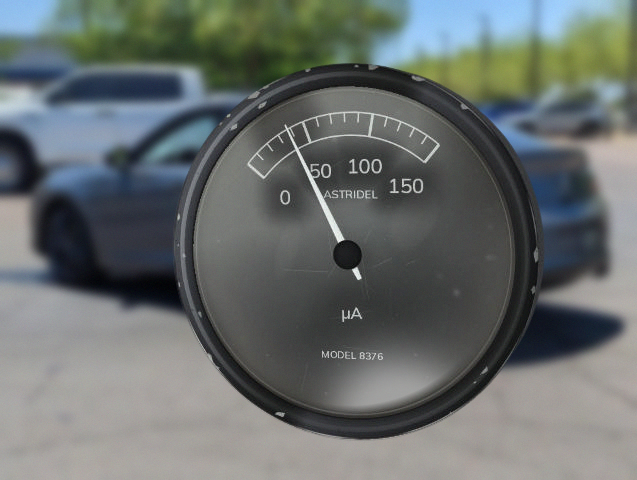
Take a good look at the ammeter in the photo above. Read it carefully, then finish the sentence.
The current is 40 µA
